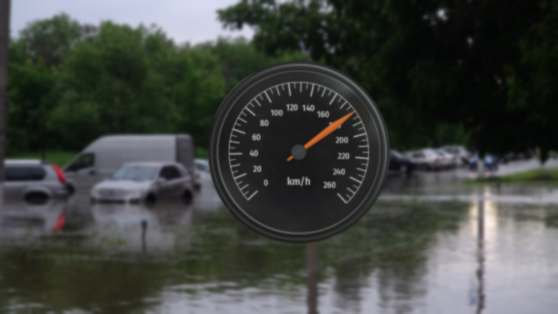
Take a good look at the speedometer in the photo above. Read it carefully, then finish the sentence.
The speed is 180 km/h
